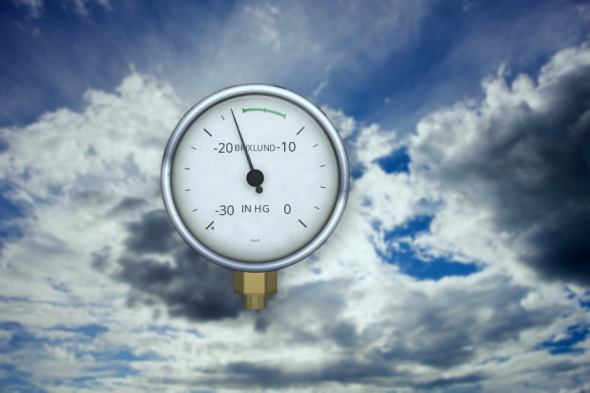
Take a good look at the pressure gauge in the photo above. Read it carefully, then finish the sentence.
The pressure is -17 inHg
